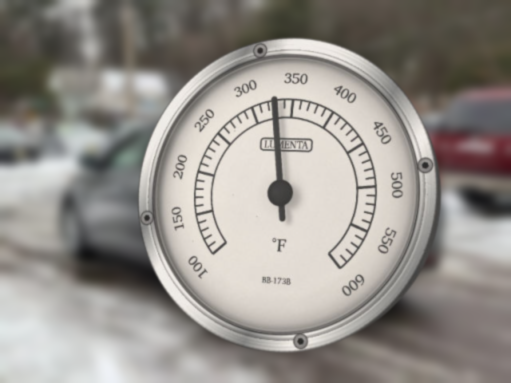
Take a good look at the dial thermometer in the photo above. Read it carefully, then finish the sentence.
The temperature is 330 °F
